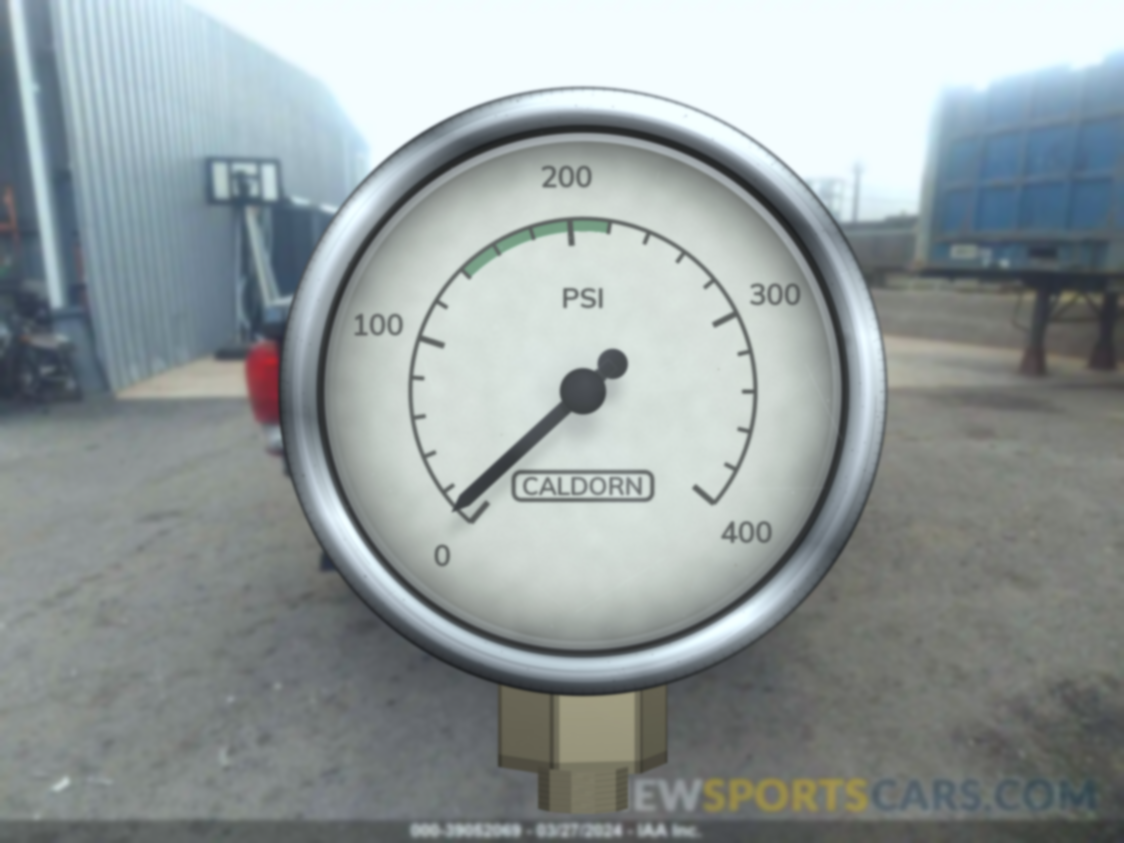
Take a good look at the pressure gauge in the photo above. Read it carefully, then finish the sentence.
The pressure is 10 psi
